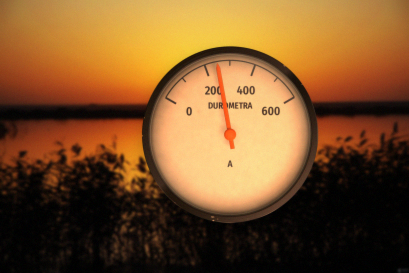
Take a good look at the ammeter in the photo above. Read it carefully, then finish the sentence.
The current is 250 A
